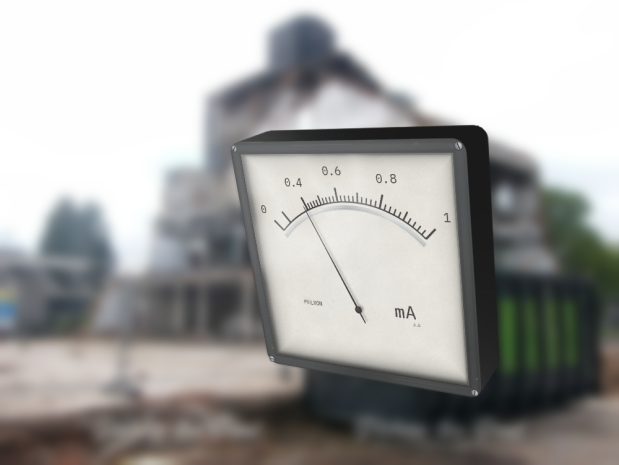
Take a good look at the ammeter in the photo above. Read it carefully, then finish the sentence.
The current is 0.4 mA
